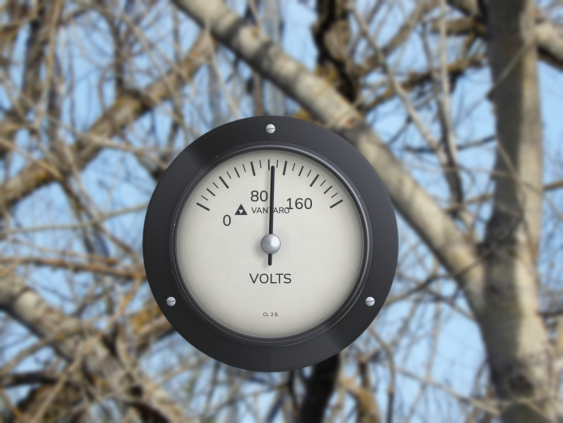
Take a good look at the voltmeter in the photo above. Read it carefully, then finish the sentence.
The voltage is 105 V
